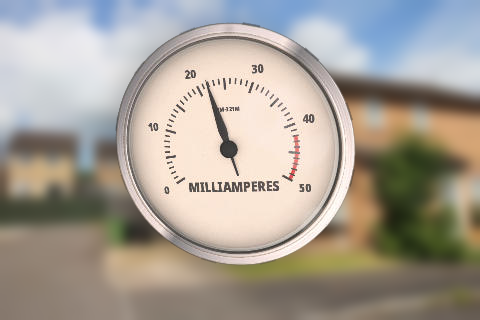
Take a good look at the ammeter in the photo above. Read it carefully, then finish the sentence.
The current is 22 mA
